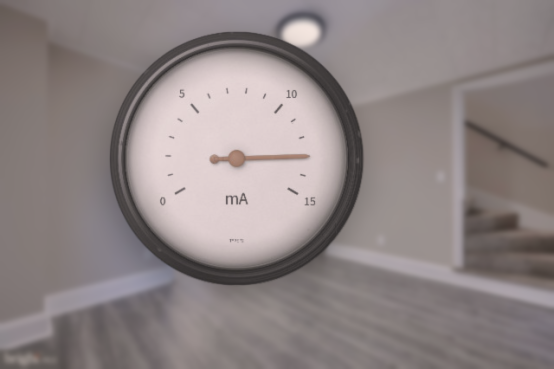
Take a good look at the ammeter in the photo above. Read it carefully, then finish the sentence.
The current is 13 mA
